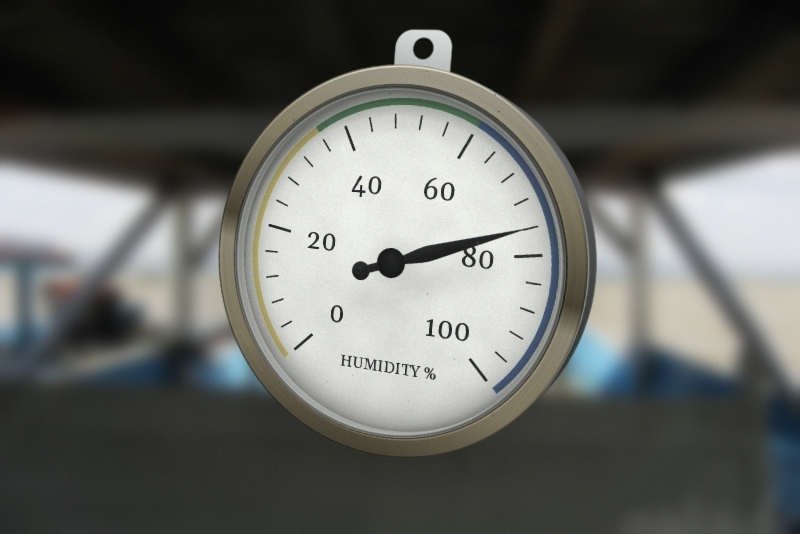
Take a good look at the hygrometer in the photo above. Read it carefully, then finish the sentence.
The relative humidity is 76 %
